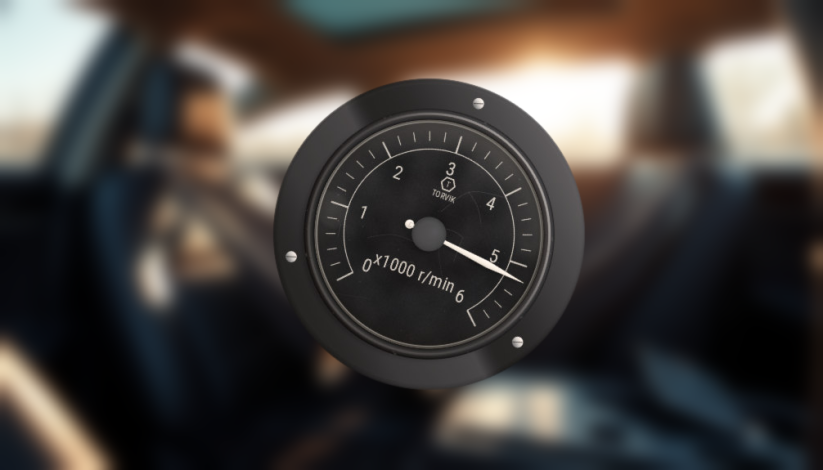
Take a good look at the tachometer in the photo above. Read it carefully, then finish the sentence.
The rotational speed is 5200 rpm
